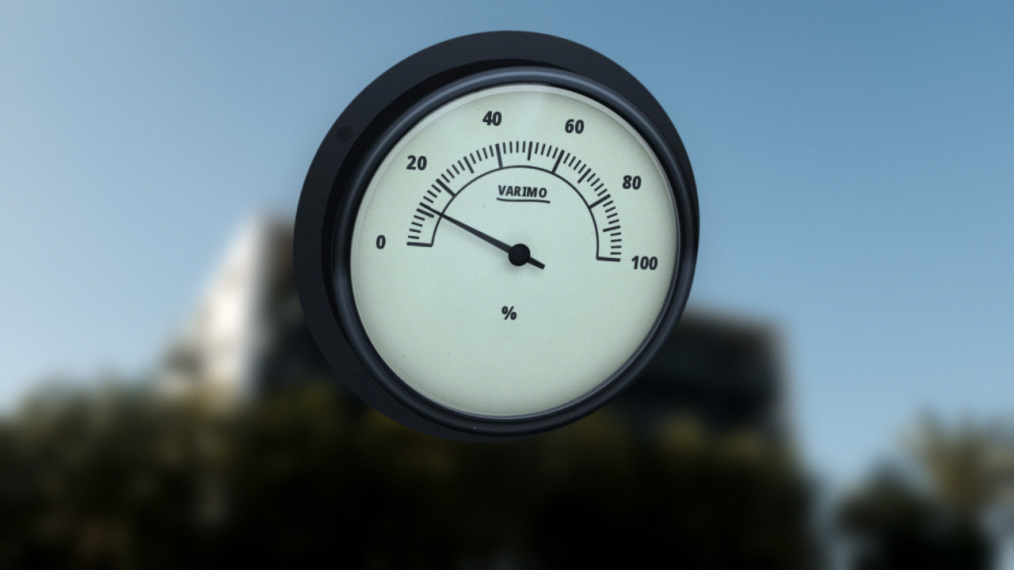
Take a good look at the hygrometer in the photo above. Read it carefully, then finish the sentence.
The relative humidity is 12 %
